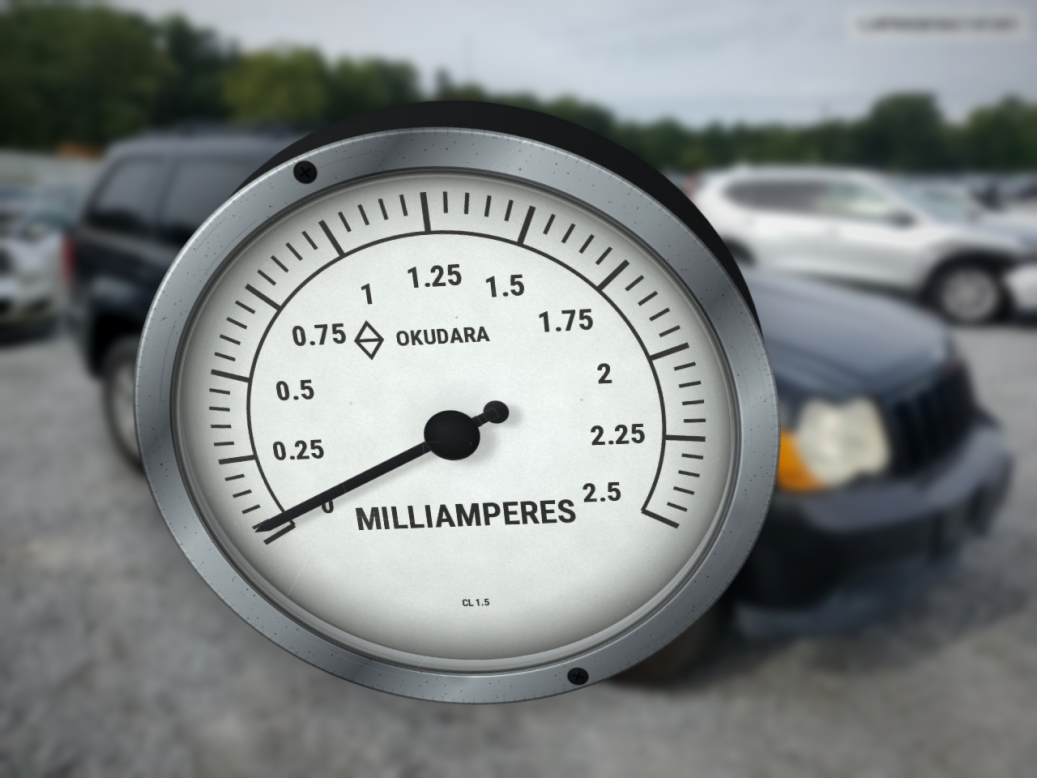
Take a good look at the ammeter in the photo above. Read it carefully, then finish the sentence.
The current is 0.05 mA
